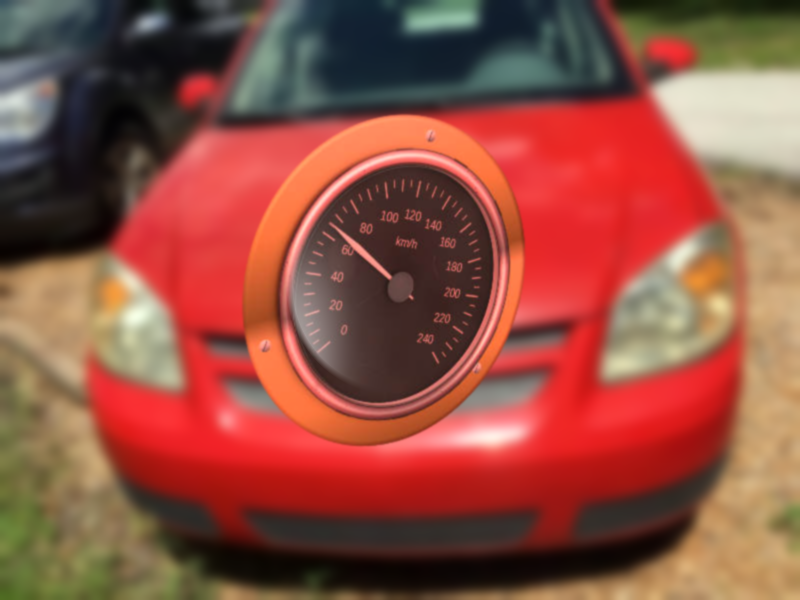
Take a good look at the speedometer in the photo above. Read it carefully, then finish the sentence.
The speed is 65 km/h
